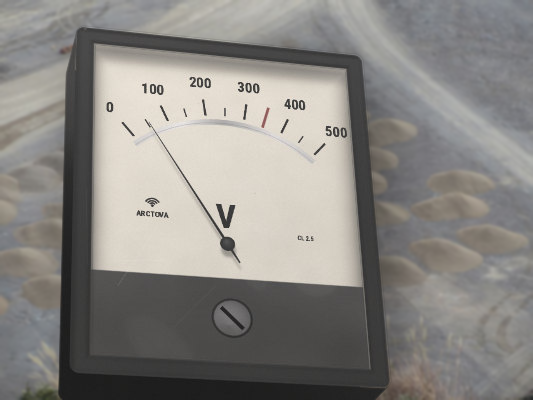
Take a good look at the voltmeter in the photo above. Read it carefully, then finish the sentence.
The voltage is 50 V
